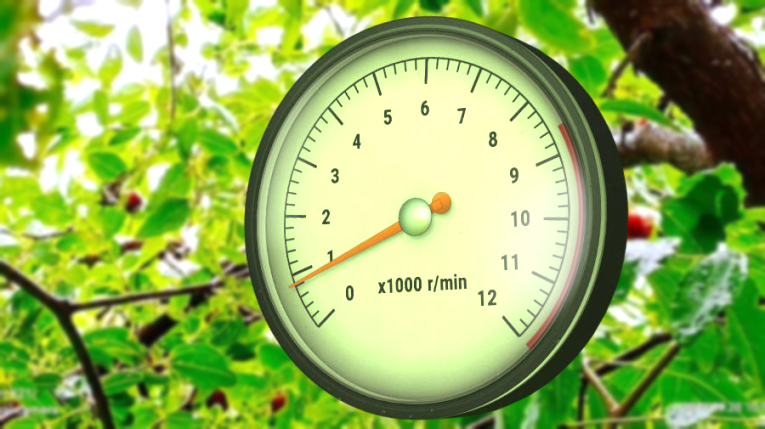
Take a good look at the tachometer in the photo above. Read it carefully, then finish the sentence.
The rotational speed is 800 rpm
